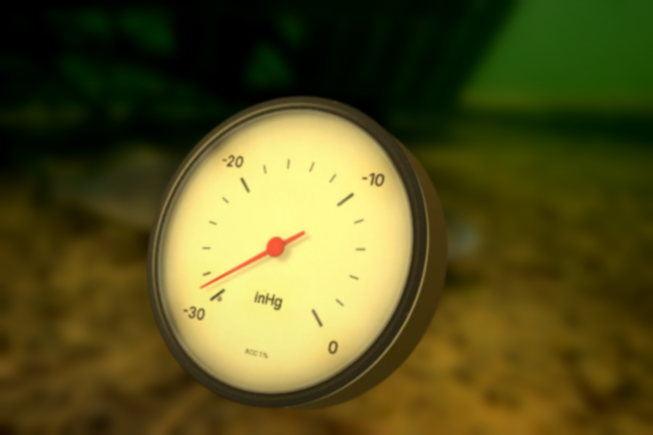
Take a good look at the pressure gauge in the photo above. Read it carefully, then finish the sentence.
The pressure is -29 inHg
